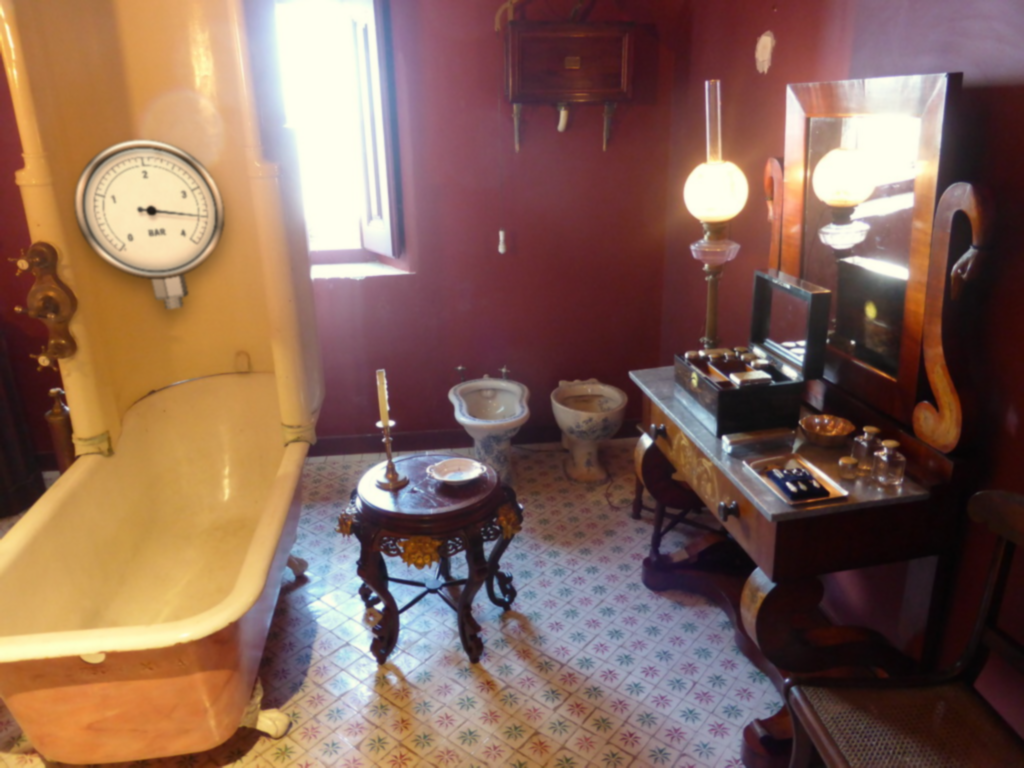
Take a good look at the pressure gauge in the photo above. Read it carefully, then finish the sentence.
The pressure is 3.5 bar
